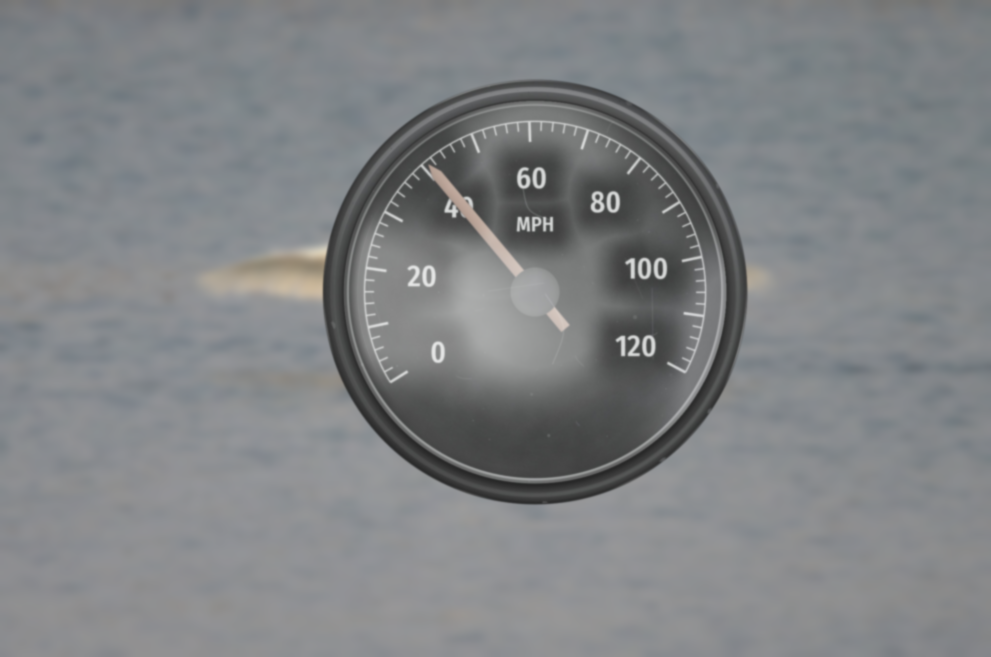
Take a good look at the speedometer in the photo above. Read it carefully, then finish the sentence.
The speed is 41 mph
